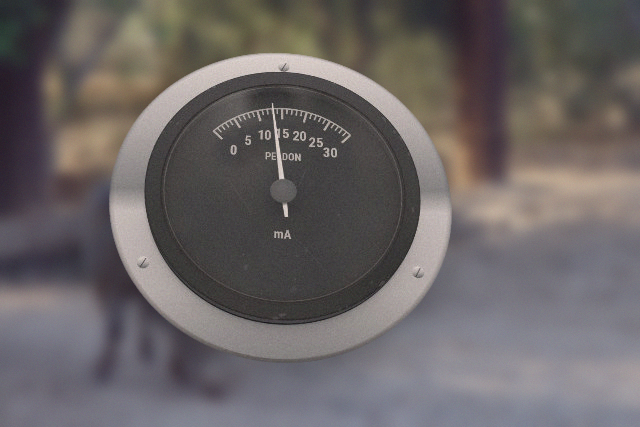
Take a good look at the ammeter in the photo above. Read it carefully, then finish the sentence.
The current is 13 mA
